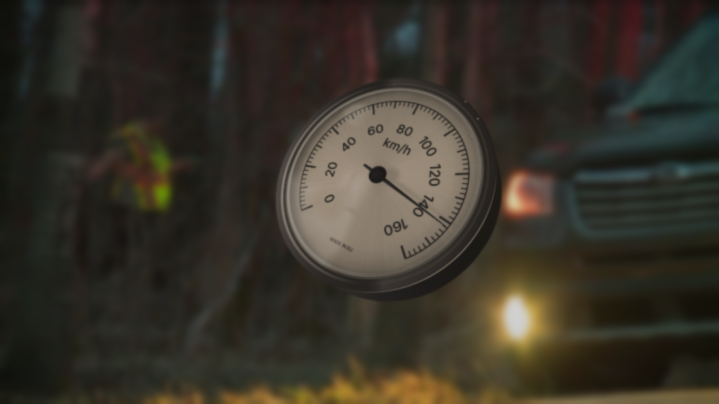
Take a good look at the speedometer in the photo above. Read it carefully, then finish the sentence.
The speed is 142 km/h
